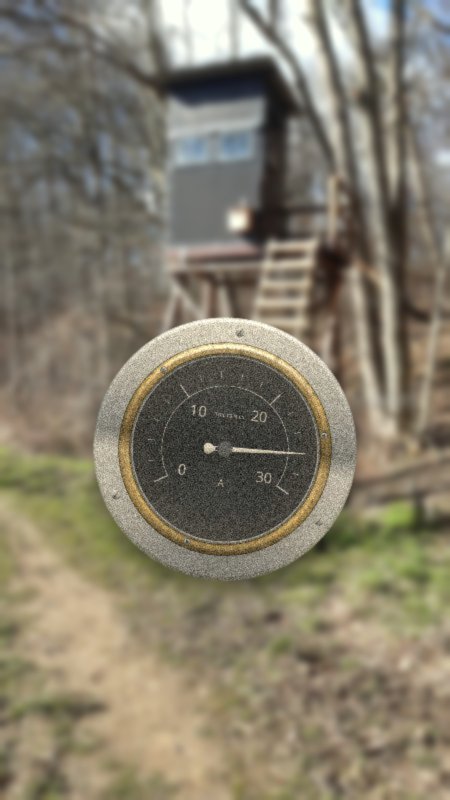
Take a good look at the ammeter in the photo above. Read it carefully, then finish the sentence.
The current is 26 A
